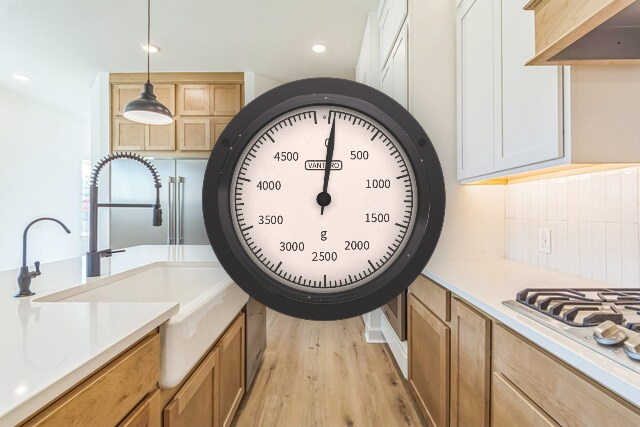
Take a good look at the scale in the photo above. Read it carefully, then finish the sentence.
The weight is 50 g
